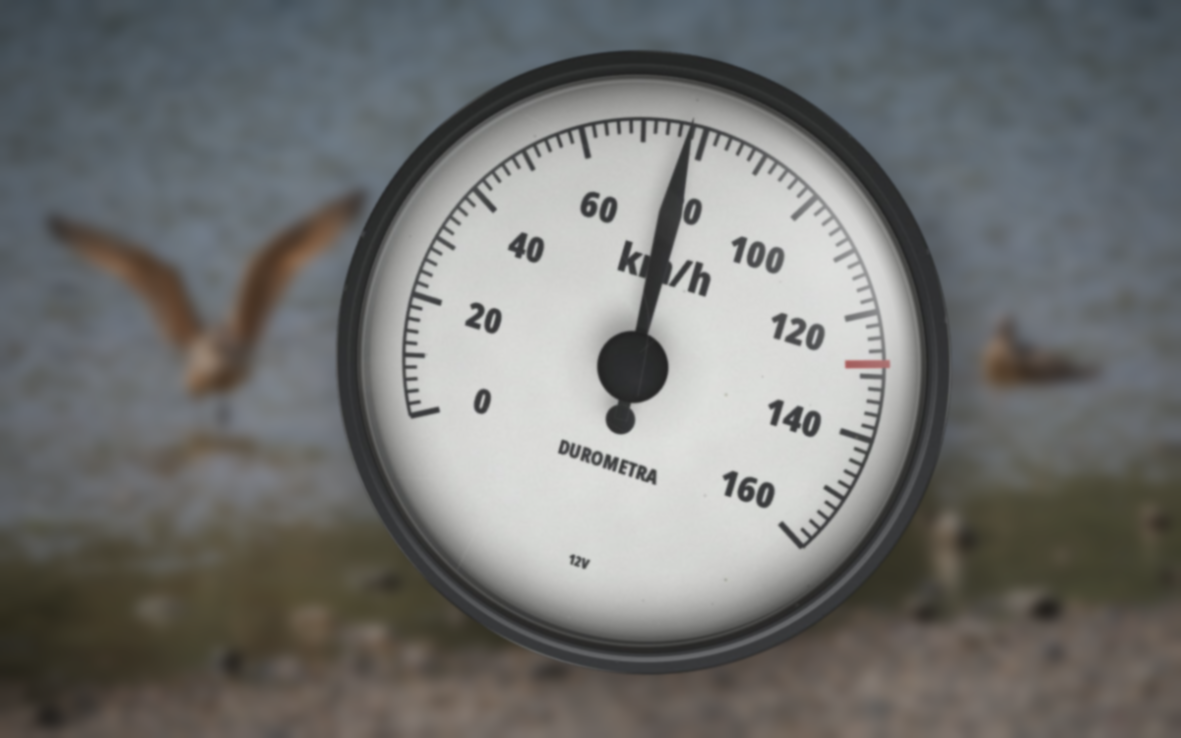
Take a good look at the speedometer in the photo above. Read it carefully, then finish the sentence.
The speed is 78 km/h
